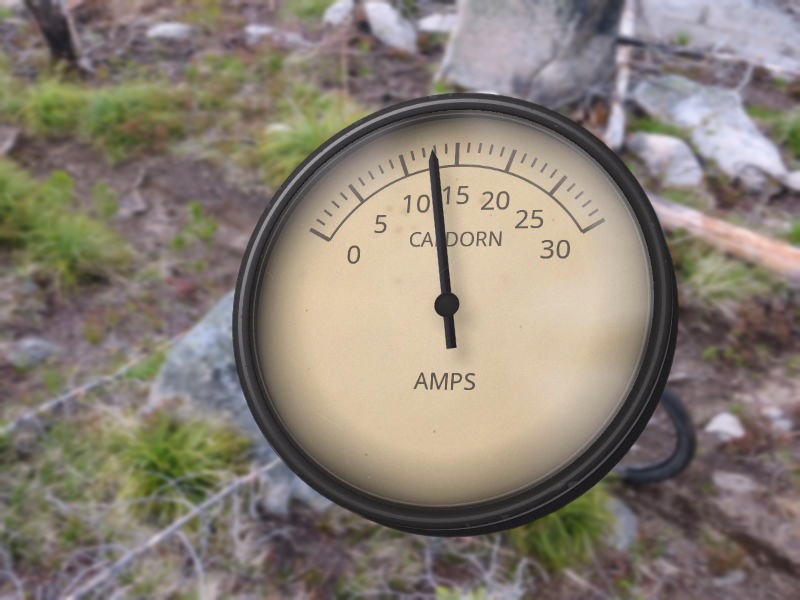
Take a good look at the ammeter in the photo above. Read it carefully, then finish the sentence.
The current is 13 A
